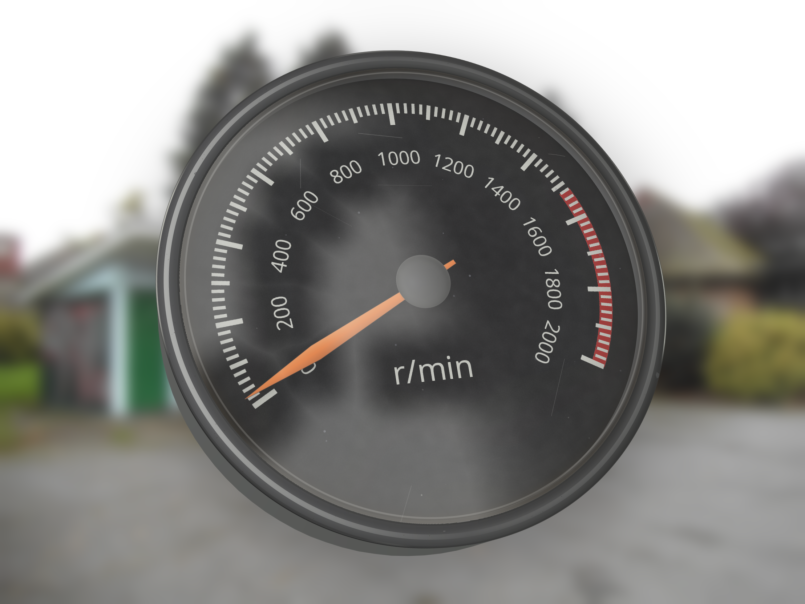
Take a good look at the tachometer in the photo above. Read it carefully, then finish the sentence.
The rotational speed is 20 rpm
